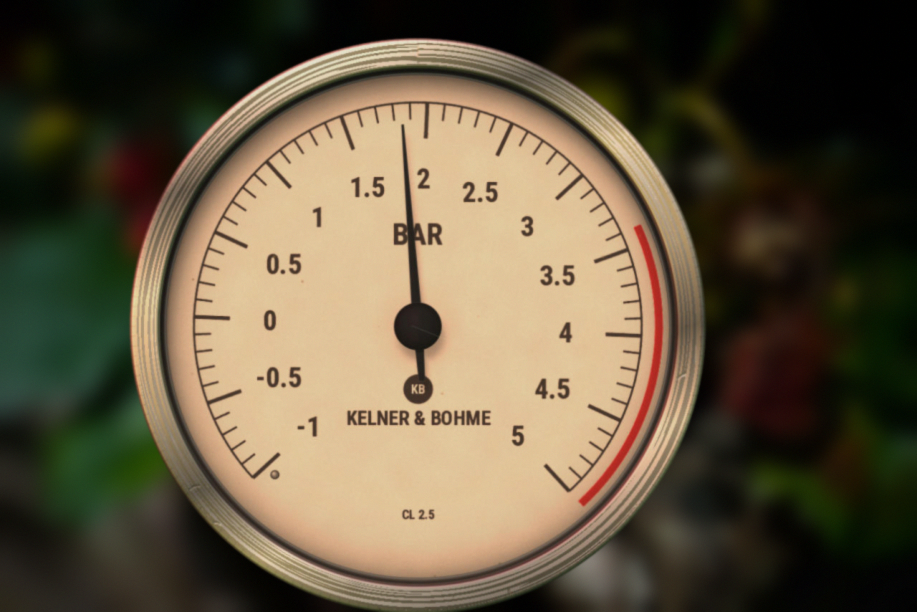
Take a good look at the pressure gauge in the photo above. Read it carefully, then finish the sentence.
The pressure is 1.85 bar
